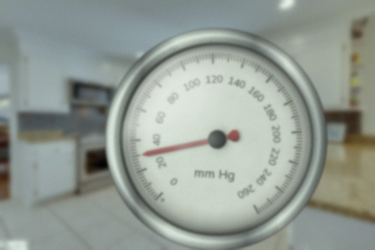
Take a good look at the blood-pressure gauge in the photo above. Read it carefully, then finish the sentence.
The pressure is 30 mmHg
